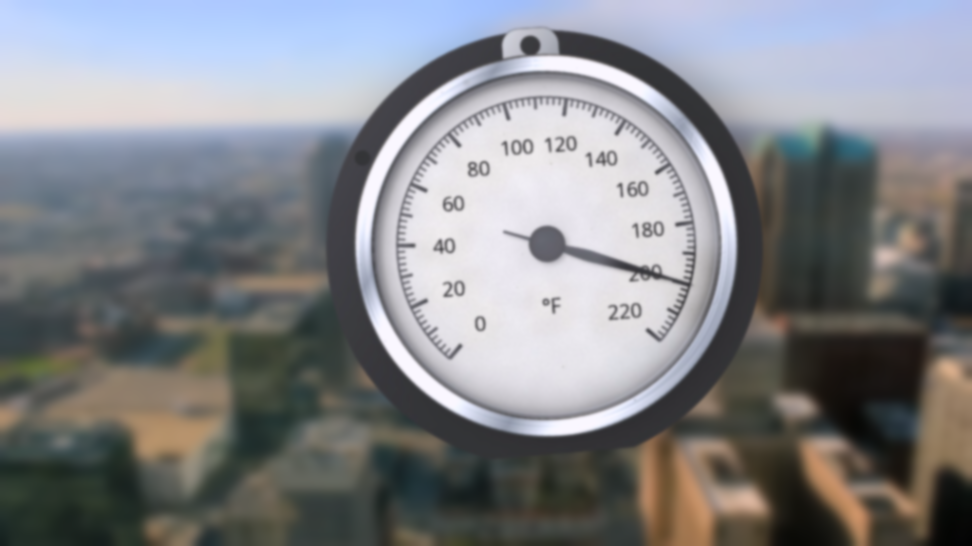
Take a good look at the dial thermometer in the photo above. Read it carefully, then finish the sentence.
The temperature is 200 °F
